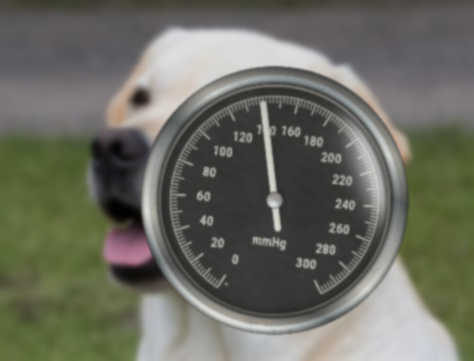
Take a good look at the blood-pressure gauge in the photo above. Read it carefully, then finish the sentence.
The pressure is 140 mmHg
